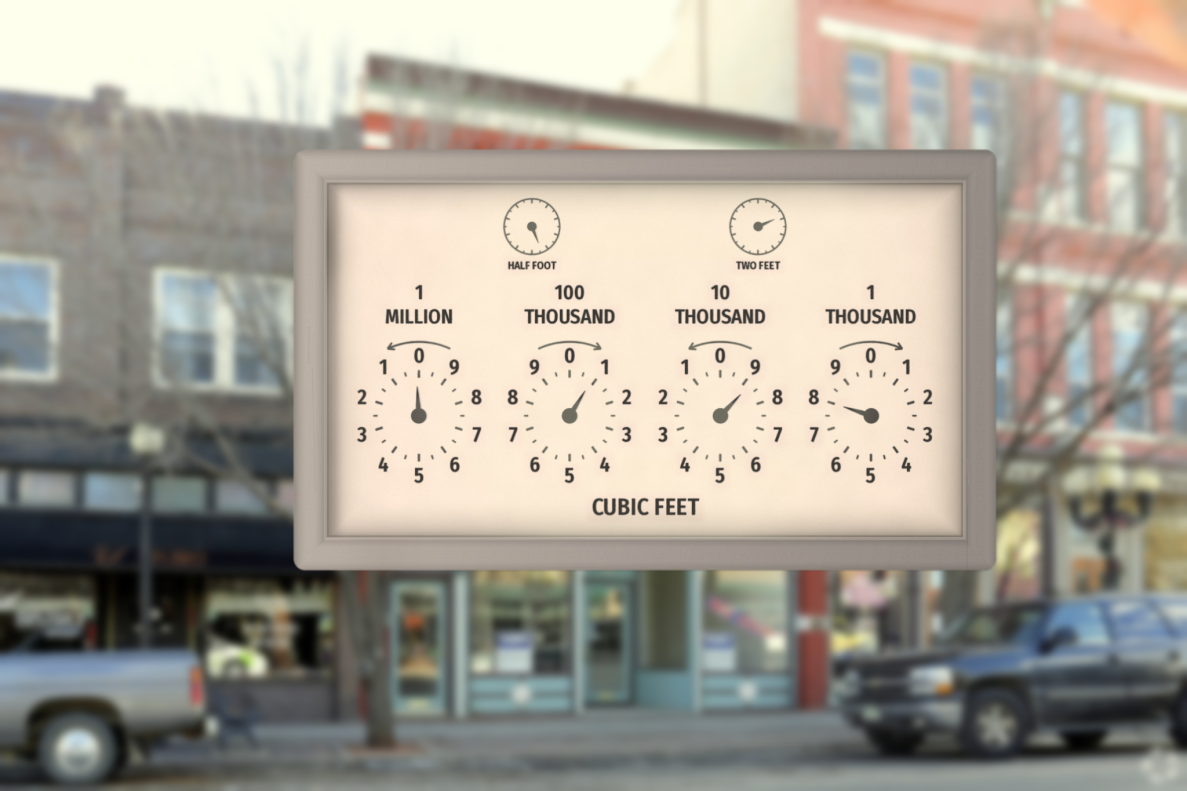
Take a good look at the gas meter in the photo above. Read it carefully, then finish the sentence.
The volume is 8800 ft³
